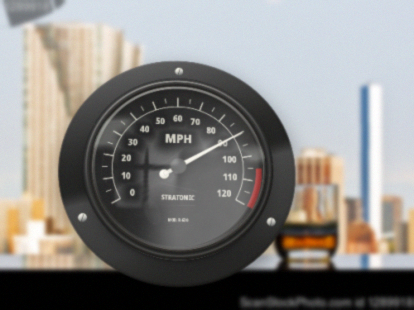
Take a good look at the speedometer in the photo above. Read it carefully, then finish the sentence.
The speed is 90 mph
